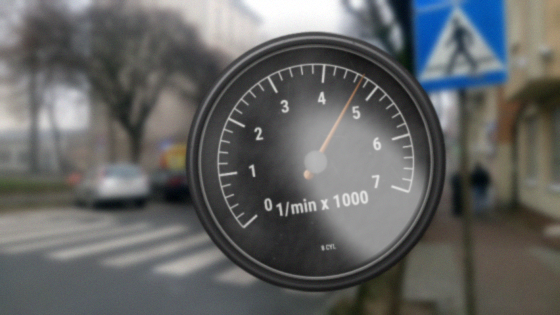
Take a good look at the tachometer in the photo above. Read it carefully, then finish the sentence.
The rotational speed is 4700 rpm
